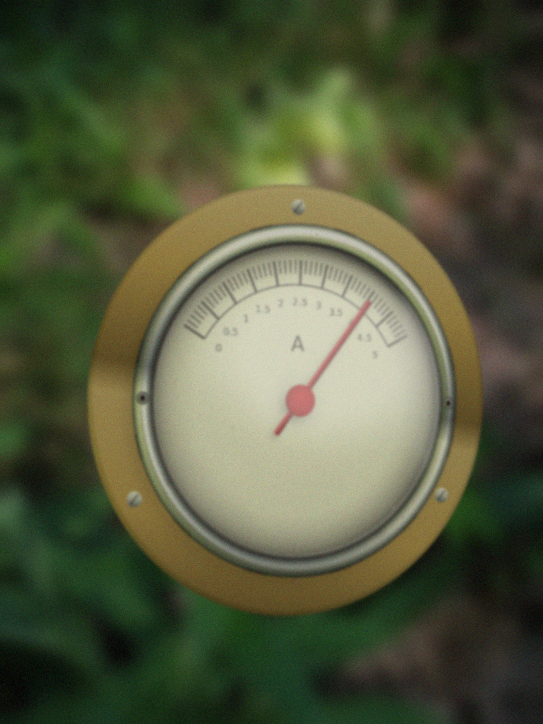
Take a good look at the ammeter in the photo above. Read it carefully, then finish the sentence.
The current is 4 A
